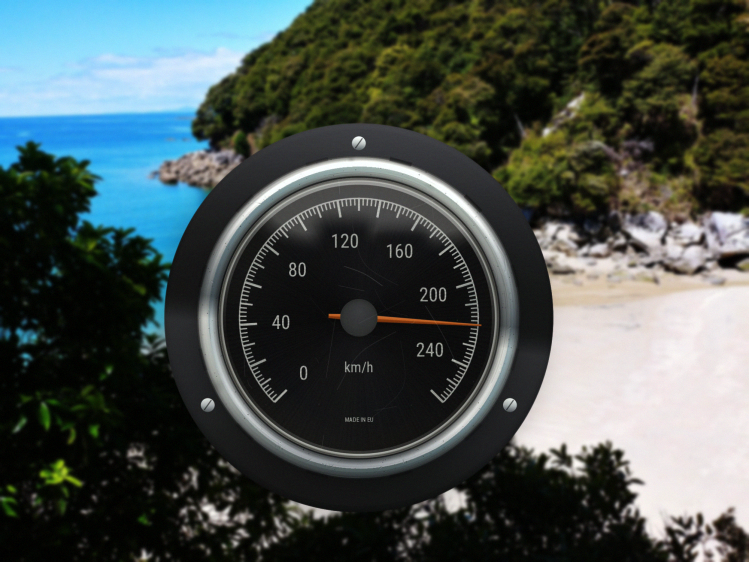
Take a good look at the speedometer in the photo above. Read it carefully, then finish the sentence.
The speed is 220 km/h
